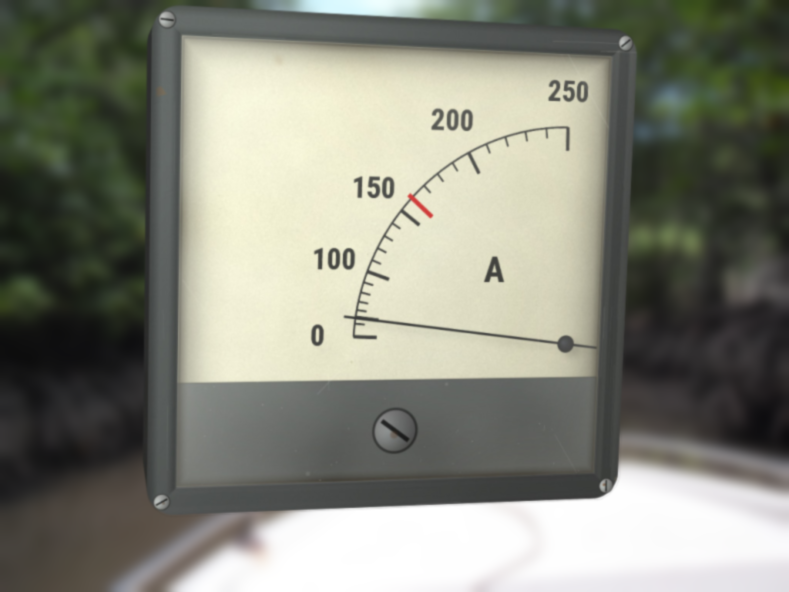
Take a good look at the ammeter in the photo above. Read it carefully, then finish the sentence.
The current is 50 A
